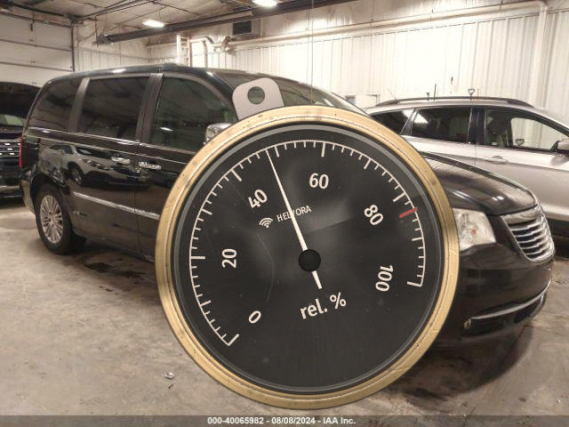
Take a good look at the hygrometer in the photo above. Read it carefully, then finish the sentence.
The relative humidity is 48 %
